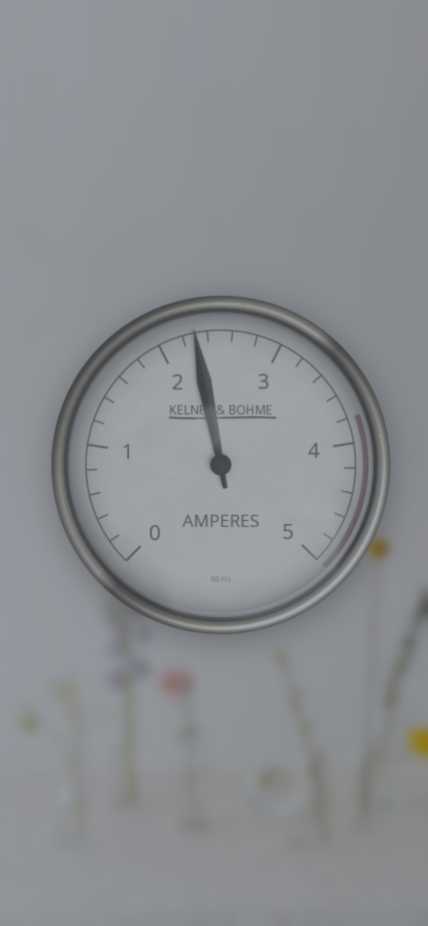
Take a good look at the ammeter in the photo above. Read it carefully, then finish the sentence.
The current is 2.3 A
